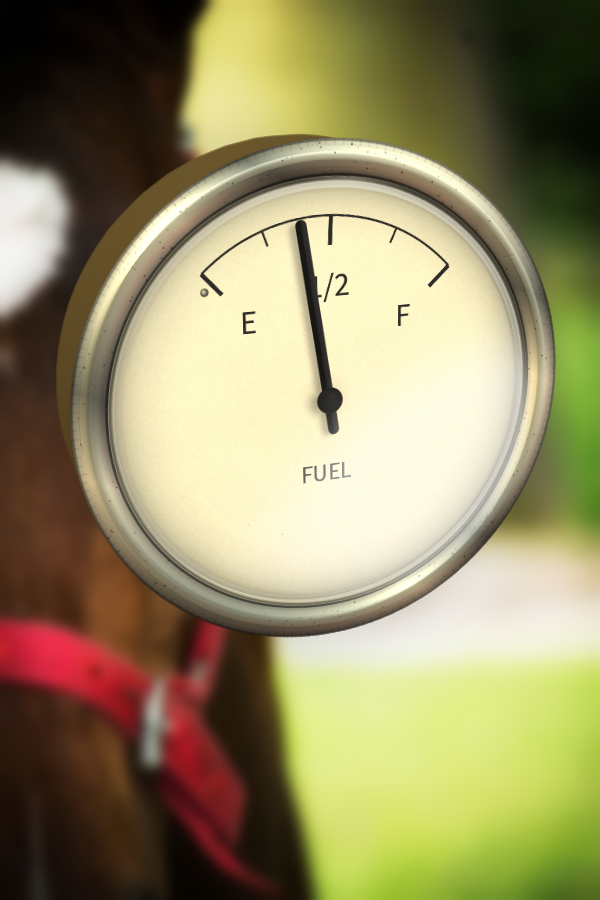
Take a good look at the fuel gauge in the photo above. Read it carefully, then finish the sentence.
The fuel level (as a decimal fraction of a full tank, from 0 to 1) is 0.375
